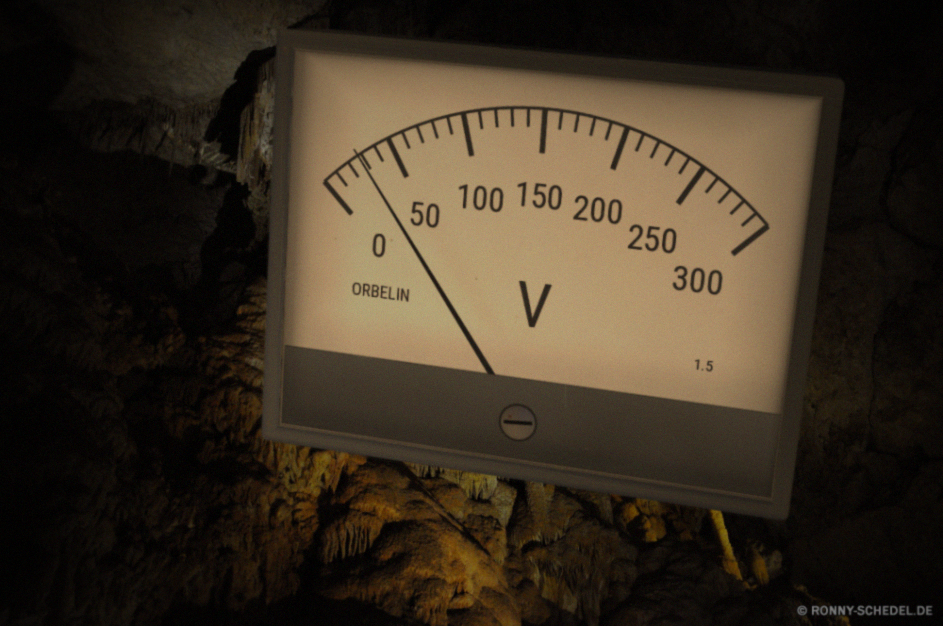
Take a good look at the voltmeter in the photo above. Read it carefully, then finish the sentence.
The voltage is 30 V
